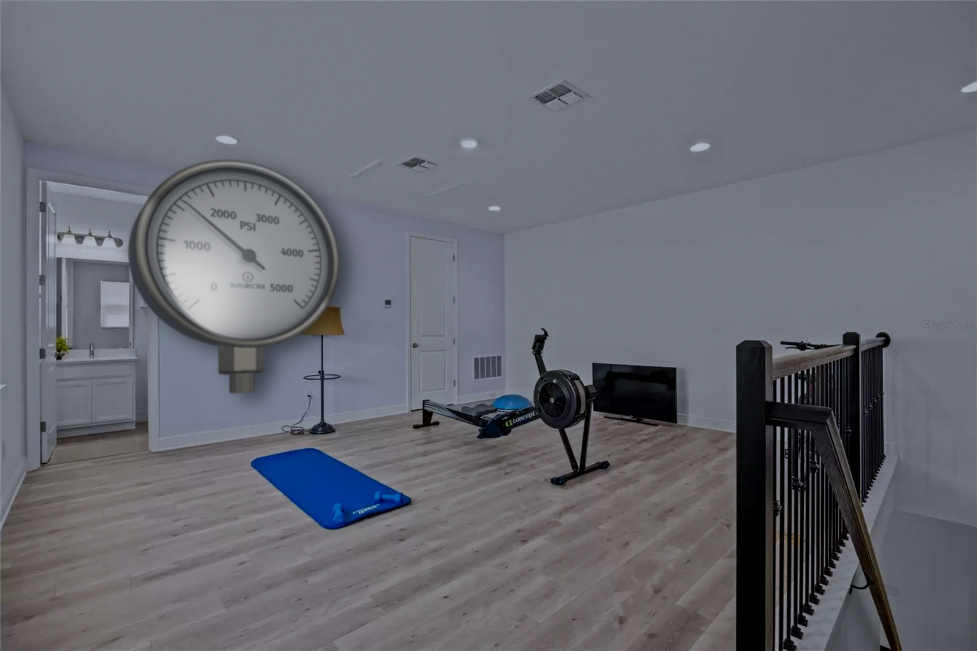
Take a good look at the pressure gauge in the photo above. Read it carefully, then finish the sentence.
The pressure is 1600 psi
